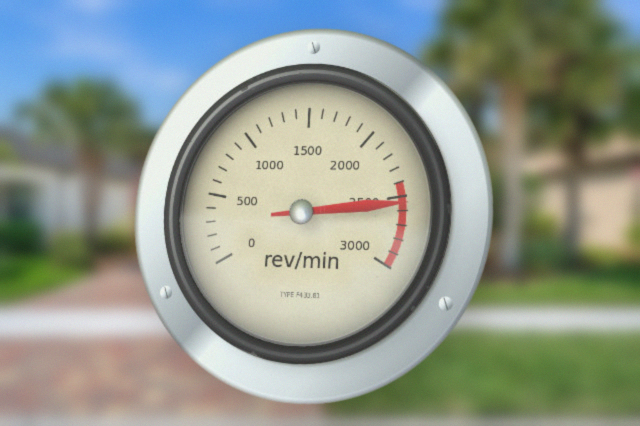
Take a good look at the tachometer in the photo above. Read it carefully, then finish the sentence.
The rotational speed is 2550 rpm
